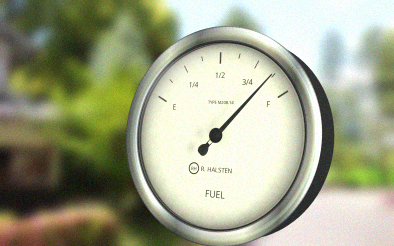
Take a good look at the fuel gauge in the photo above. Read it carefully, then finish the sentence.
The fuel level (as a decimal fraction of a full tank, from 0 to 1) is 0.875
